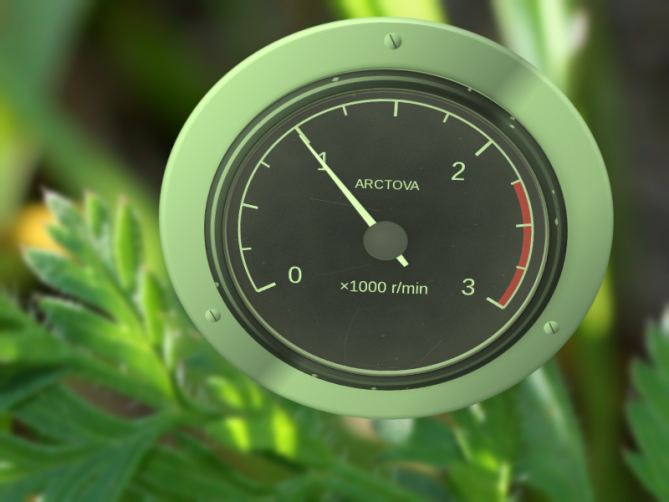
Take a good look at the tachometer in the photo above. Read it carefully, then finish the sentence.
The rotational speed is 1000 rpm
